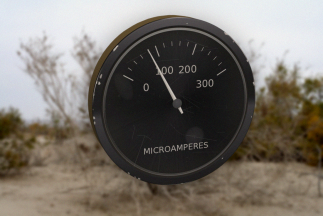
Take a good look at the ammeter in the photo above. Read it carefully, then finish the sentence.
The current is 80 µA
